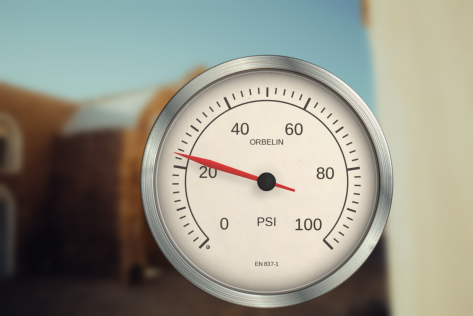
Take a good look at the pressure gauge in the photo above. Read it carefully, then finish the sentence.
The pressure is 23 psi
